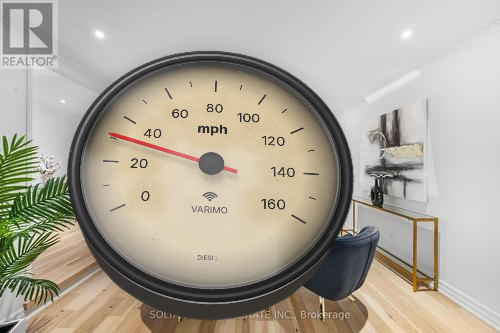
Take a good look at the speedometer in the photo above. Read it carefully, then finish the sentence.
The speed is 30 mph
